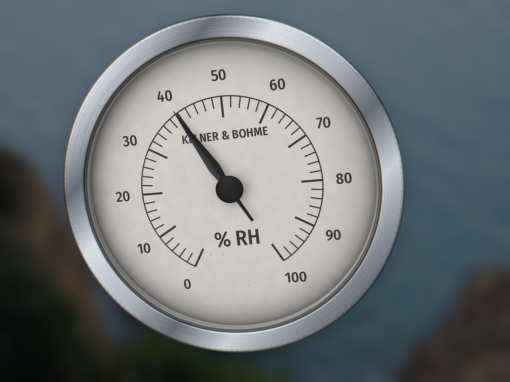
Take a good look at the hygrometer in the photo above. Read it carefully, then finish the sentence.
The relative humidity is 40 %
